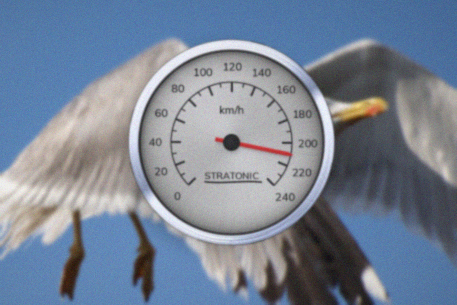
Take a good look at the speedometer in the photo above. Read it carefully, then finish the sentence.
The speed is 210 km/h
